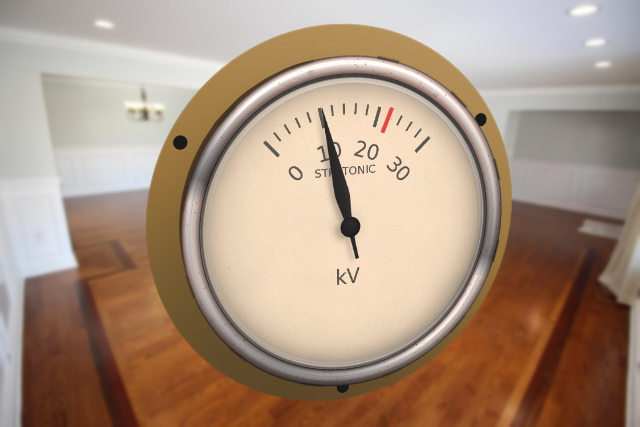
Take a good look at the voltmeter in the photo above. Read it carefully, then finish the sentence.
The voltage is 10 kV
